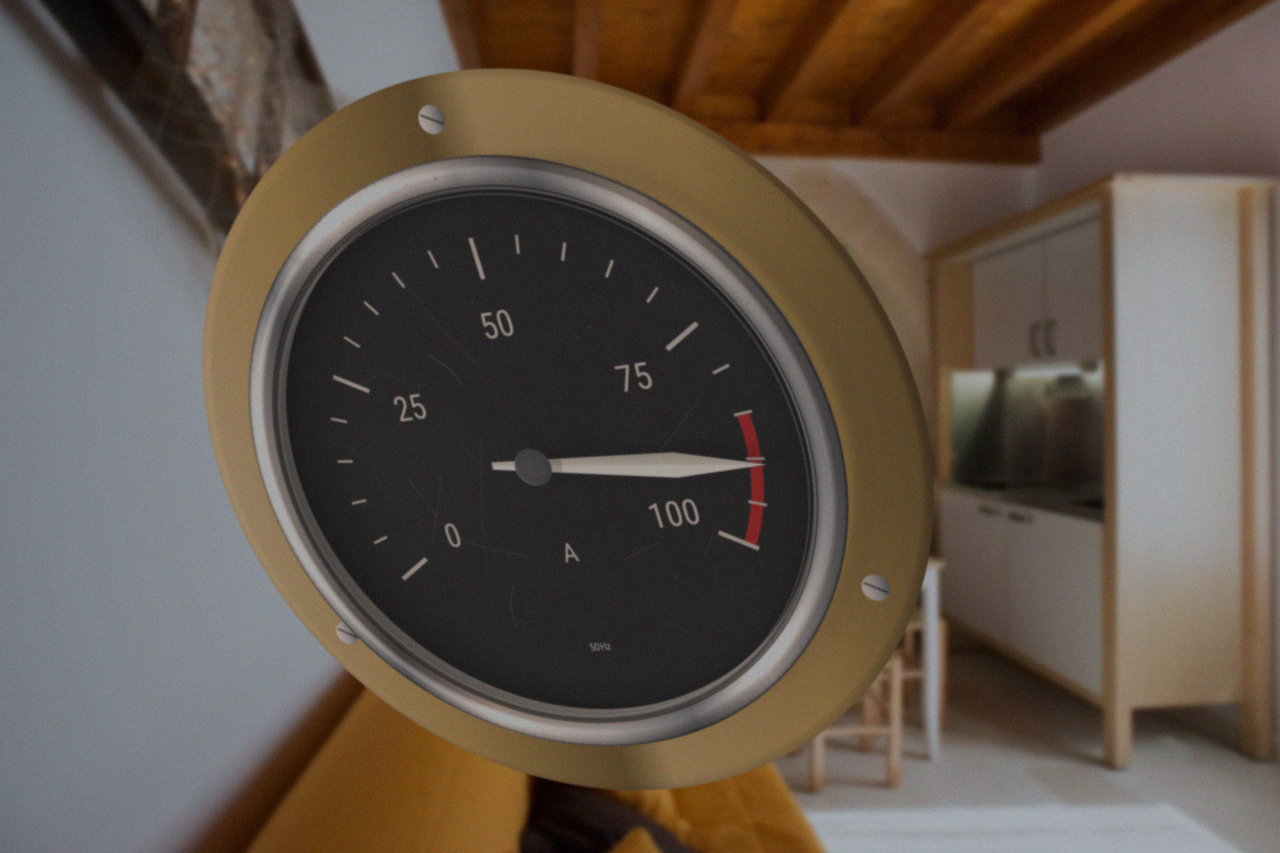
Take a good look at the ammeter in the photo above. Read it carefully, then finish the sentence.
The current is 90 A
